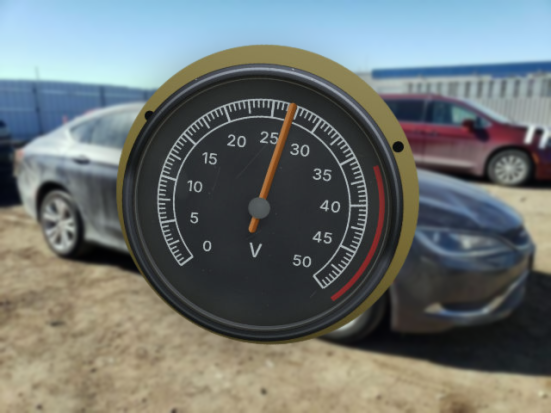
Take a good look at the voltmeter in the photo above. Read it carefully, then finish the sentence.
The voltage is 27 V
